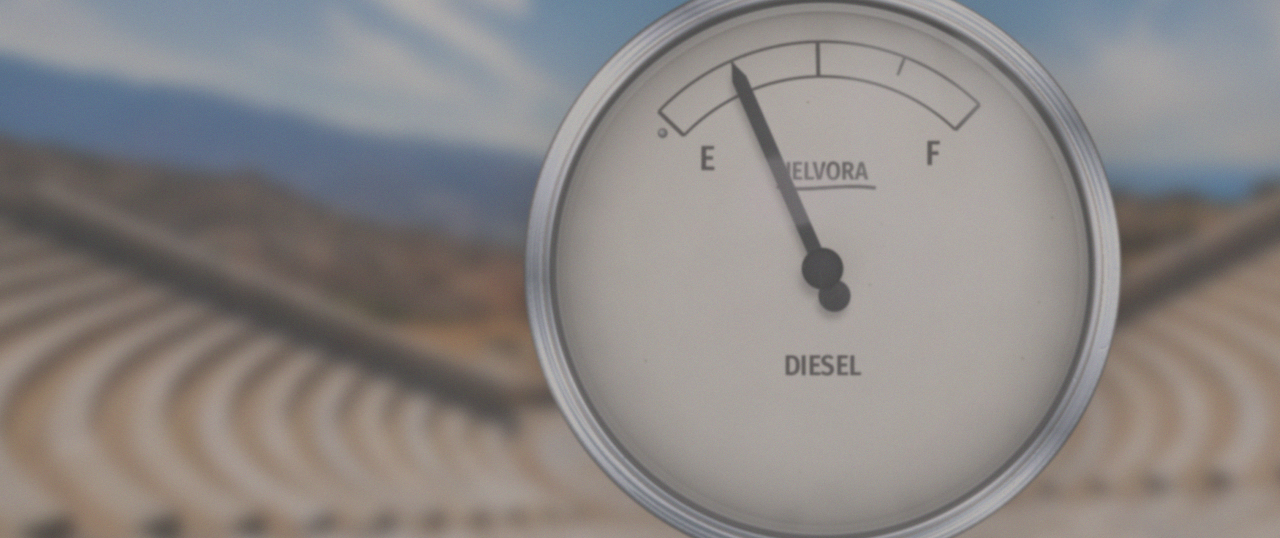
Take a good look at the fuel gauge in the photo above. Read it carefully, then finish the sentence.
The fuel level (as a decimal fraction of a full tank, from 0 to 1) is 0.25
